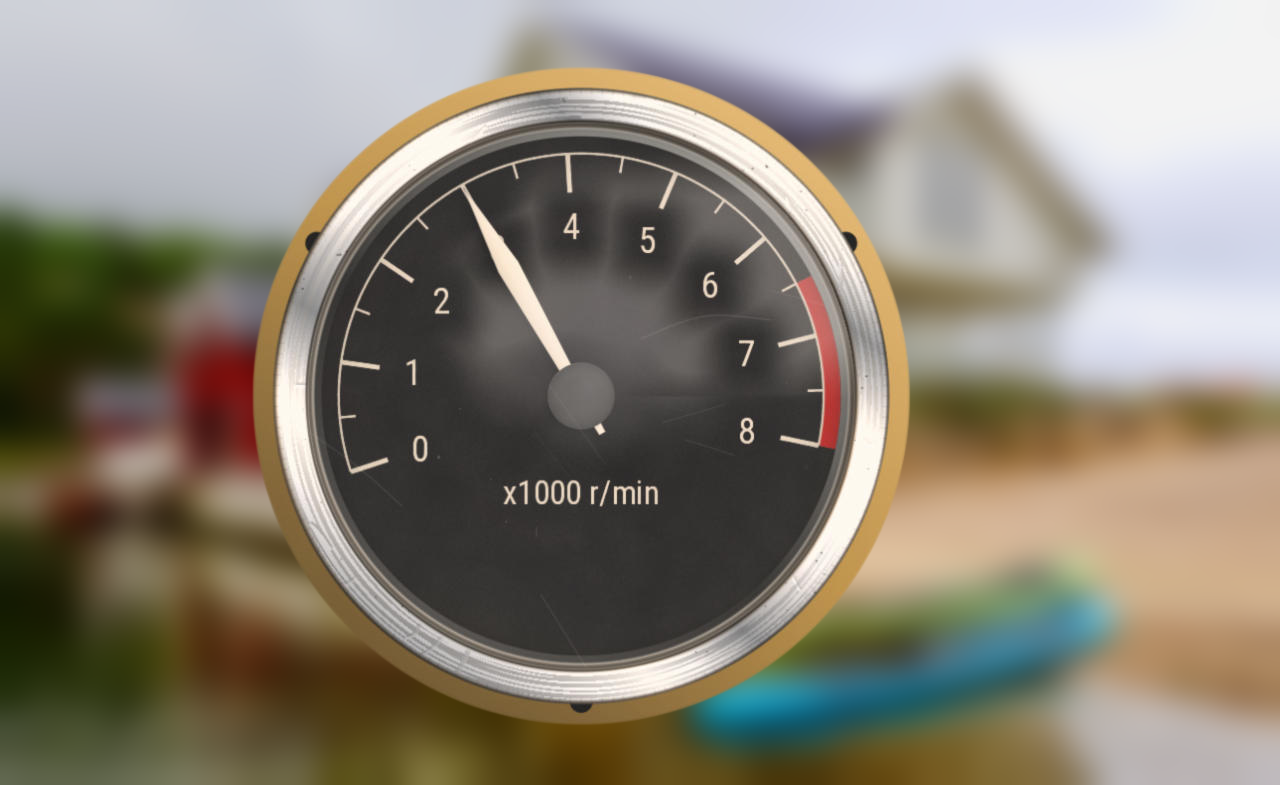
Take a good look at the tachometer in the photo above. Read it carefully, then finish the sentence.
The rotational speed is 3000 rpm
